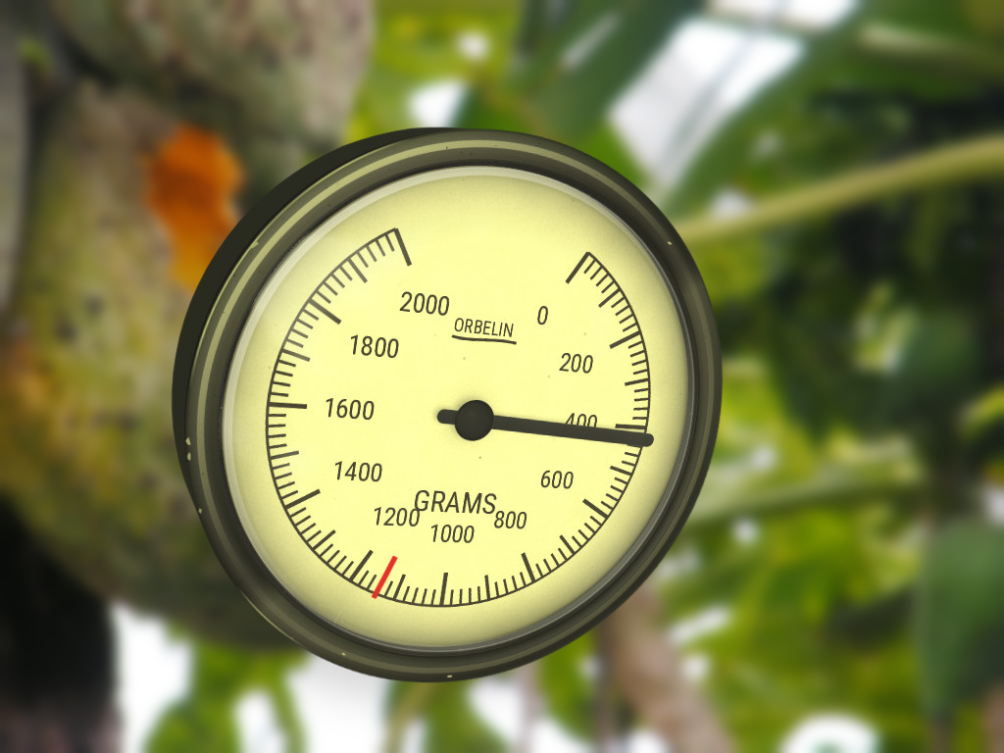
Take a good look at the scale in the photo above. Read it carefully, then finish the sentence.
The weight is 420 g
